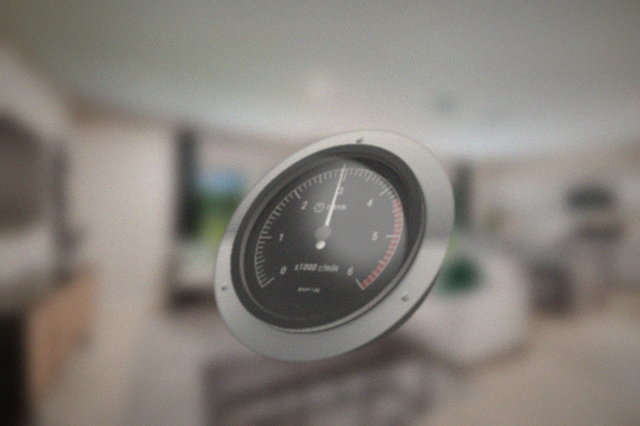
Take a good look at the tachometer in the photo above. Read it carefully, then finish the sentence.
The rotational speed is 3000 rpm
